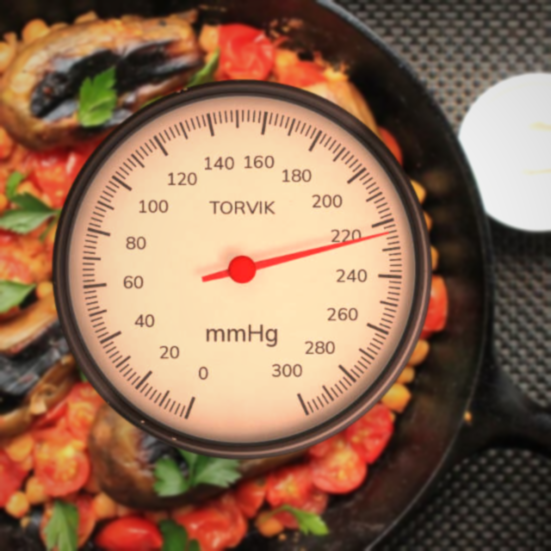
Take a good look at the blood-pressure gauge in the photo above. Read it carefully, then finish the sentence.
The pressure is 224 mmHg
